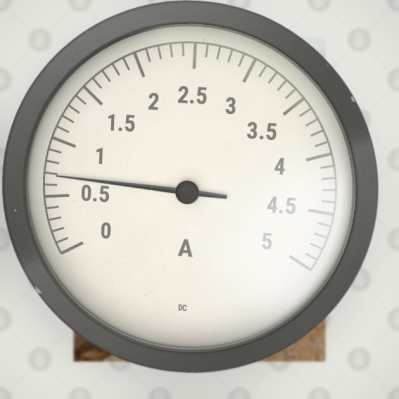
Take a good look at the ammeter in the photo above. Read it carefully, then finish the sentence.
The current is 0.7 A
